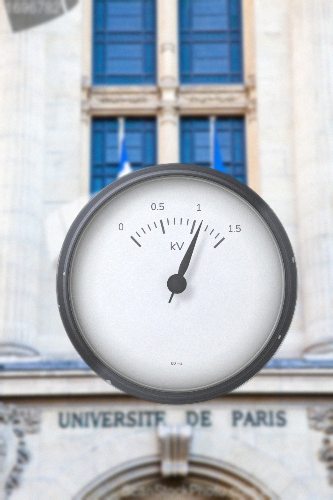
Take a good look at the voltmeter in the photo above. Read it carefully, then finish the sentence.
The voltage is 1.1 kV
